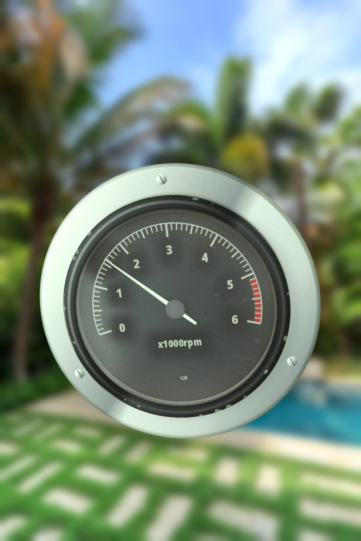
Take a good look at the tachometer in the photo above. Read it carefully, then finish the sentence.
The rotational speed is 1600 rpm
